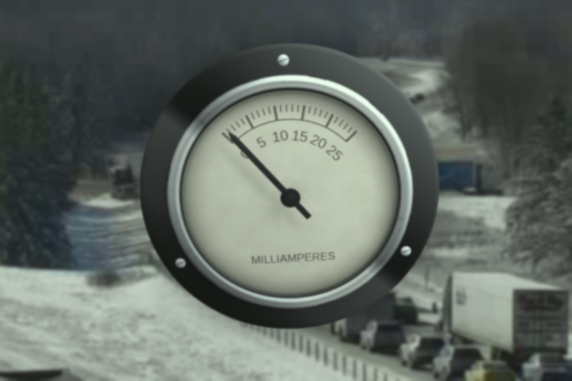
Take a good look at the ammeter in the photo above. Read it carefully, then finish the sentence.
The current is 1 mA
